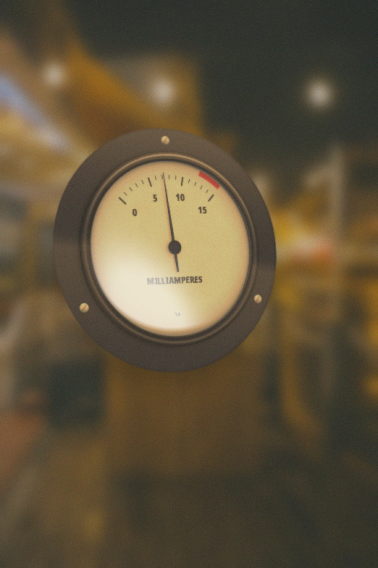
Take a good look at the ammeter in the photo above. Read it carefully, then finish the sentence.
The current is 7 mA
